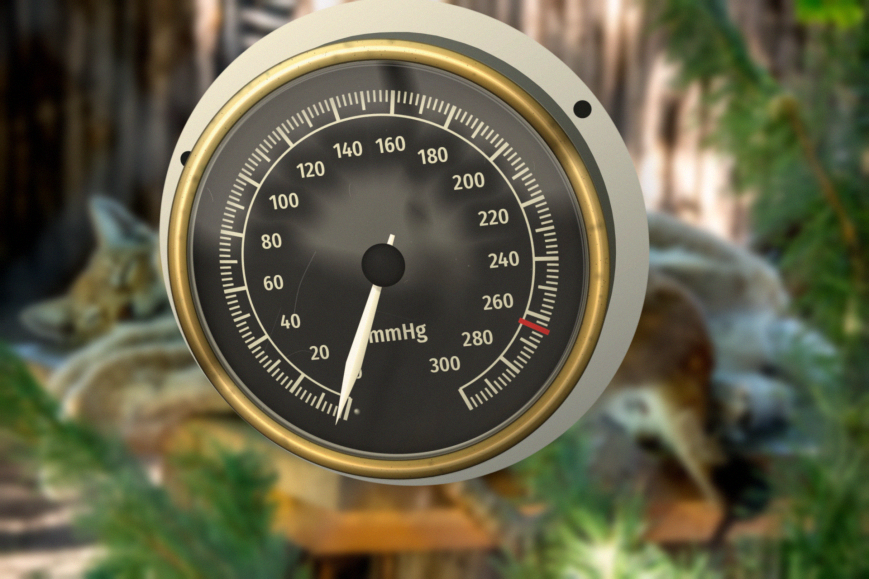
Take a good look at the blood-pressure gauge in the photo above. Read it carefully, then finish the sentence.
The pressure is 2 mmHg
